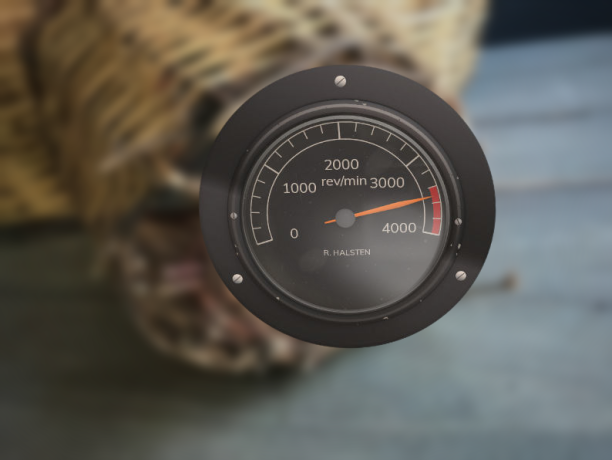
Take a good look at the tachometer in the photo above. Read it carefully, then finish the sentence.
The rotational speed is 3500 rpm
